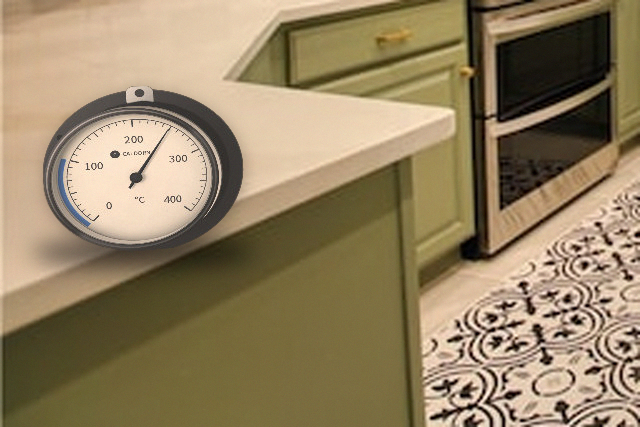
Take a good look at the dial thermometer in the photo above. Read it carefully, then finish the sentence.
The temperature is 250 °C
